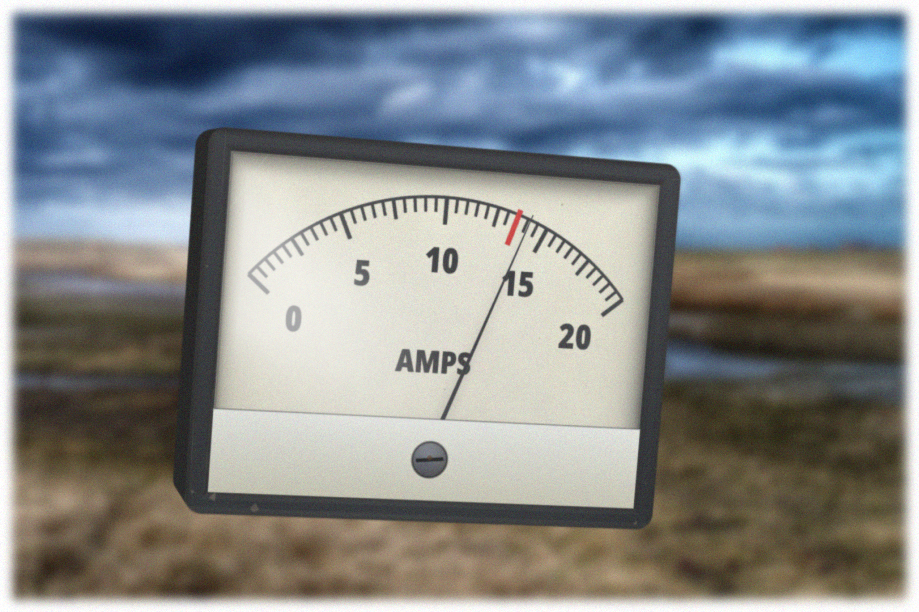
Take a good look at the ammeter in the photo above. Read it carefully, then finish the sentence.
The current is 14 A
